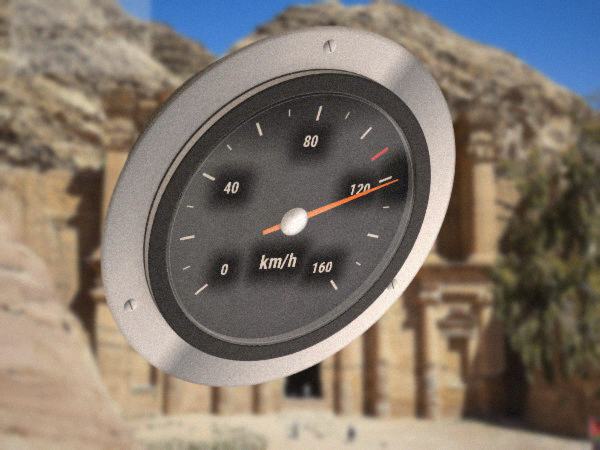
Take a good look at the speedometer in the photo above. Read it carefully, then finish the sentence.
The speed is 120 km/h
